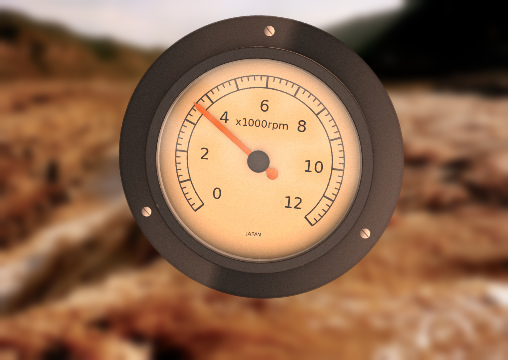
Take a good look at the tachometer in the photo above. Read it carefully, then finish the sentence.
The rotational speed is 3600 rpm
